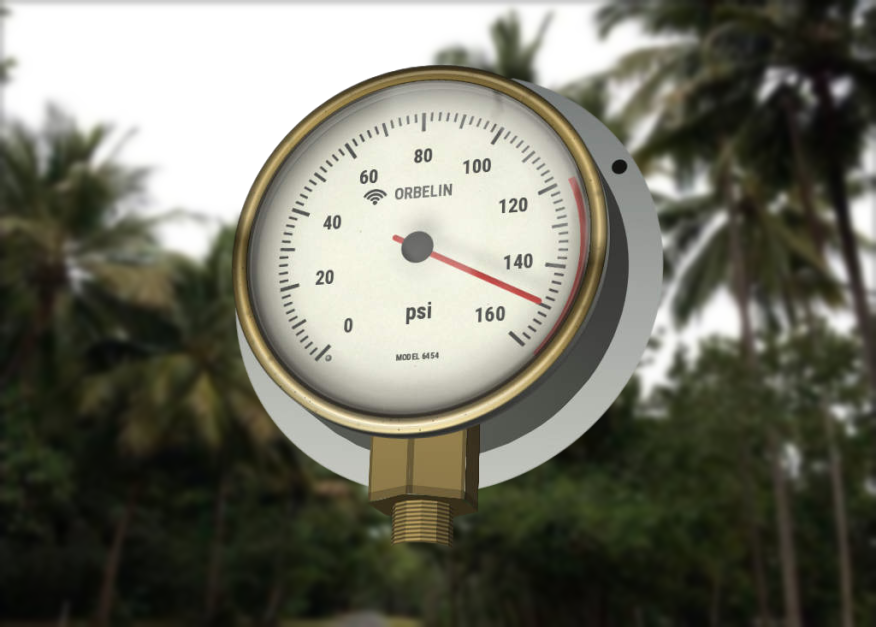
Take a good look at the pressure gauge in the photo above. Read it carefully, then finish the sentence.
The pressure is 150 psi
